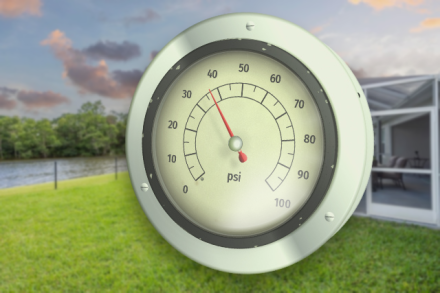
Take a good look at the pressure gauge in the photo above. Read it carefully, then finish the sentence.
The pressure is 37.5 psi
